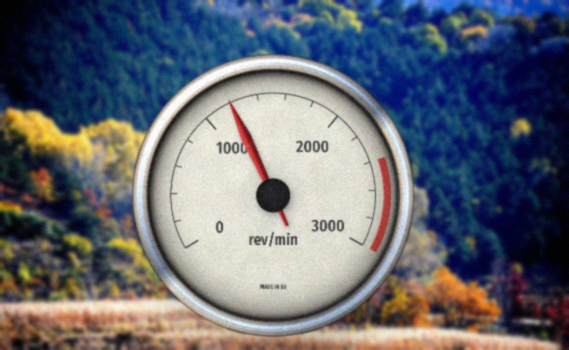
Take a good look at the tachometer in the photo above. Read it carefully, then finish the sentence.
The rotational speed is 1200 rpm
